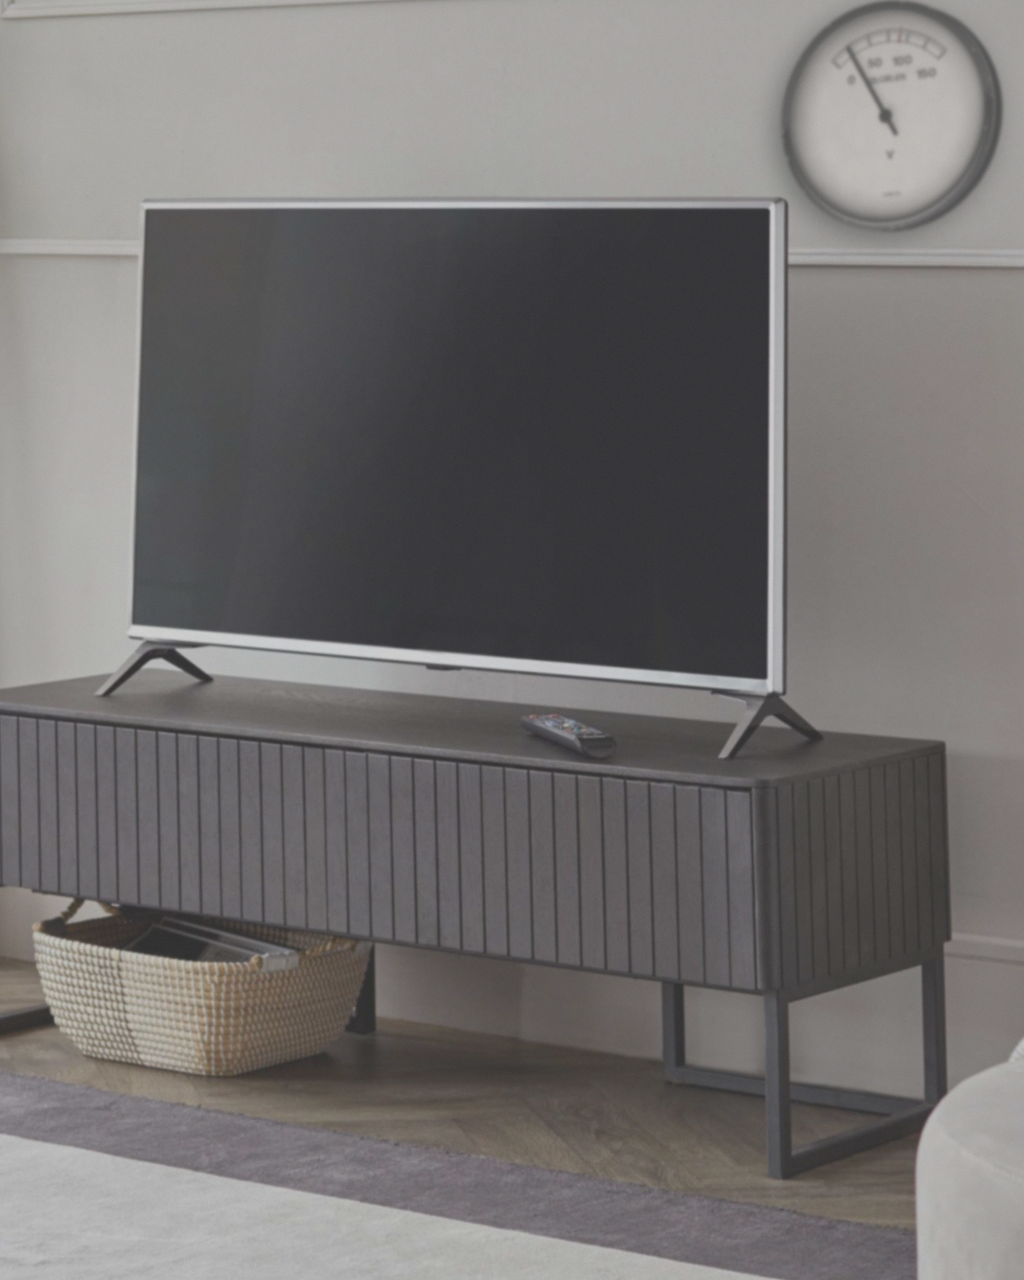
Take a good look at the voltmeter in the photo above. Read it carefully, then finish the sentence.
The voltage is 25 V
